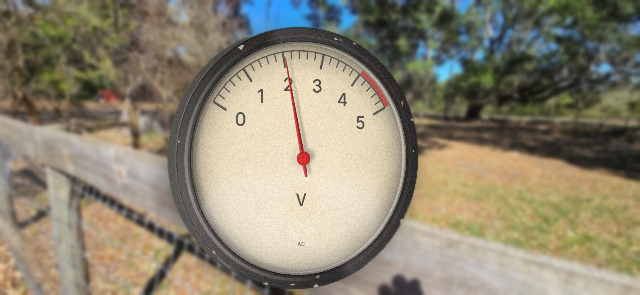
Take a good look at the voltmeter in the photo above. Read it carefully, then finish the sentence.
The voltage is 2 V
